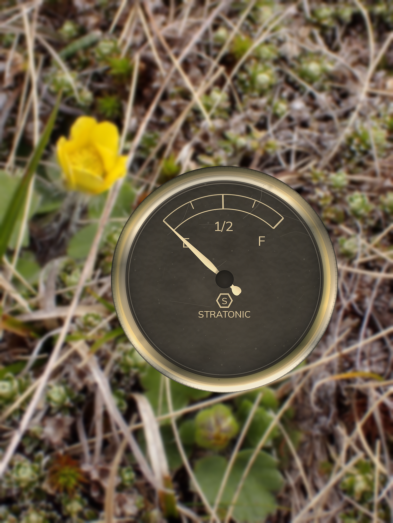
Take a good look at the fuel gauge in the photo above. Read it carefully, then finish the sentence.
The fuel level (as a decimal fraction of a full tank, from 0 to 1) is 0
